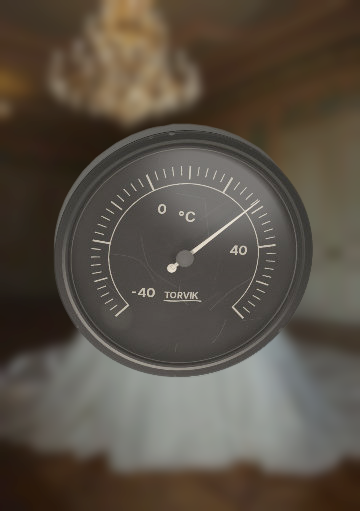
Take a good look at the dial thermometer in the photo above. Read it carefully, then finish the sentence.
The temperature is 28 °C
